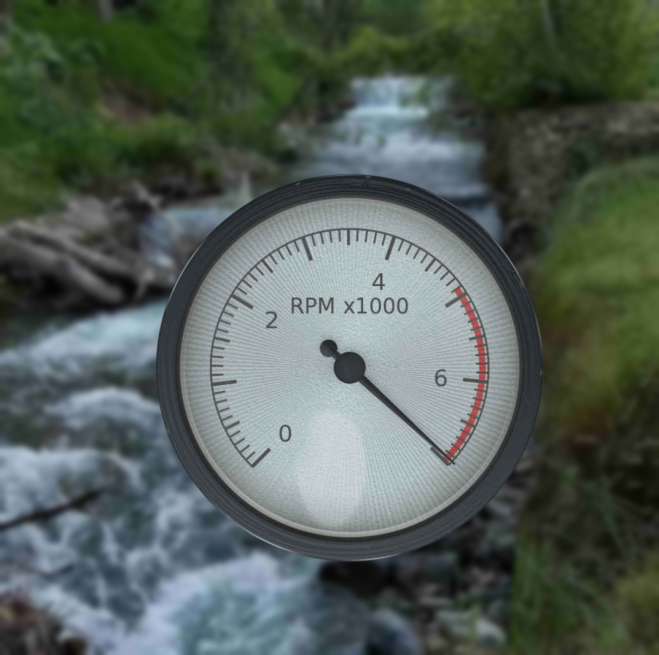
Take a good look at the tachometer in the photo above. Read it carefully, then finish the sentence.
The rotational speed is 6950 rpm
